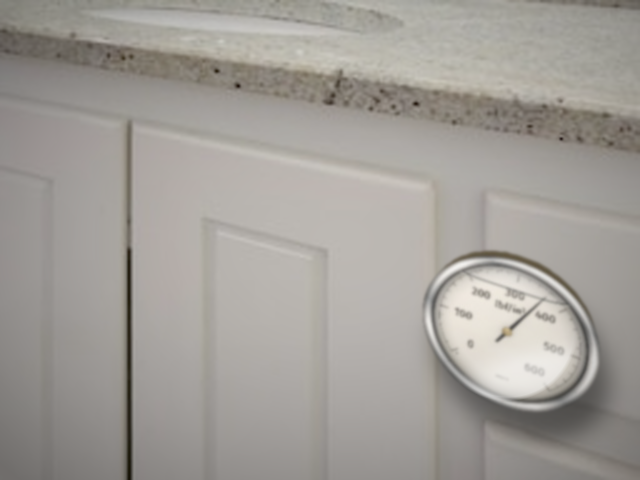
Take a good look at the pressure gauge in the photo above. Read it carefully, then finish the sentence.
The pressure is 360 psi
